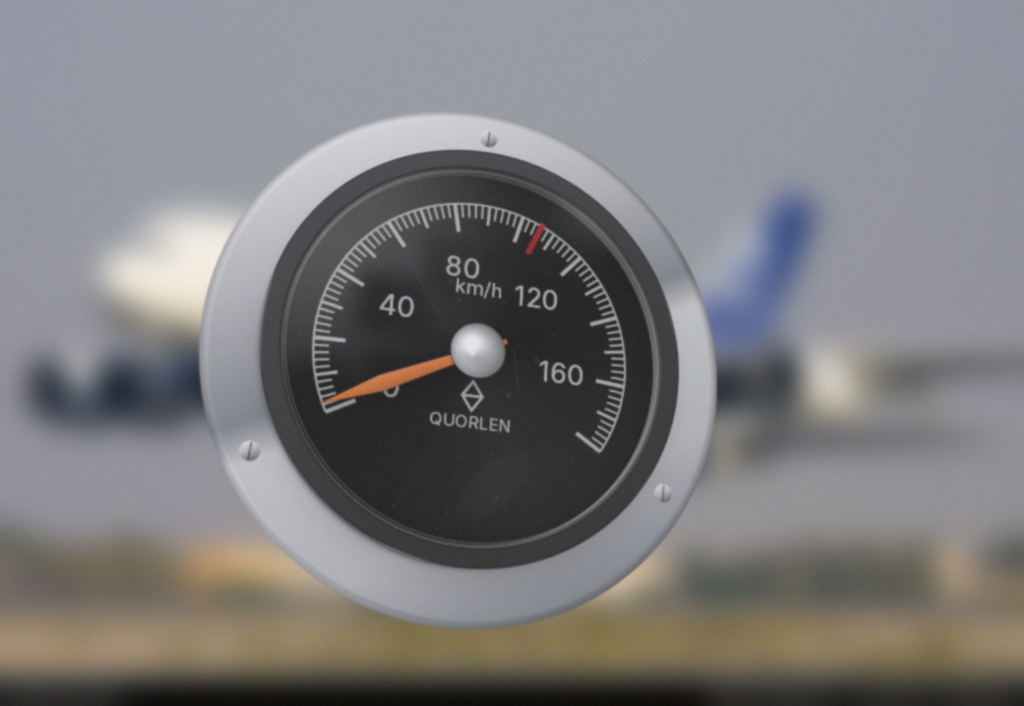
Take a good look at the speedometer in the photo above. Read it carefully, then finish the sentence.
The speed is 2 km/h
